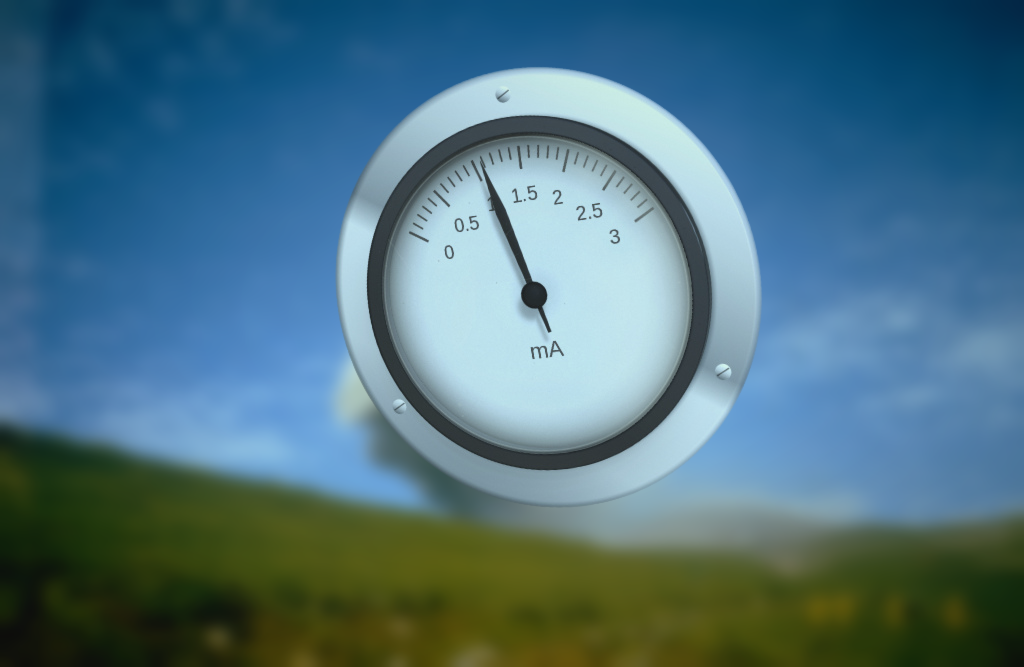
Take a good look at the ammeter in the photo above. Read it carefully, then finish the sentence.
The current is 1.1 mA
